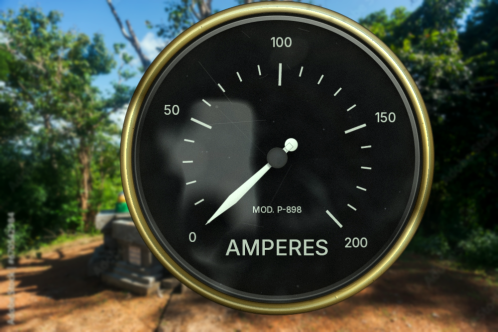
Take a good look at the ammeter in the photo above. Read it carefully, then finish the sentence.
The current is 0 A
